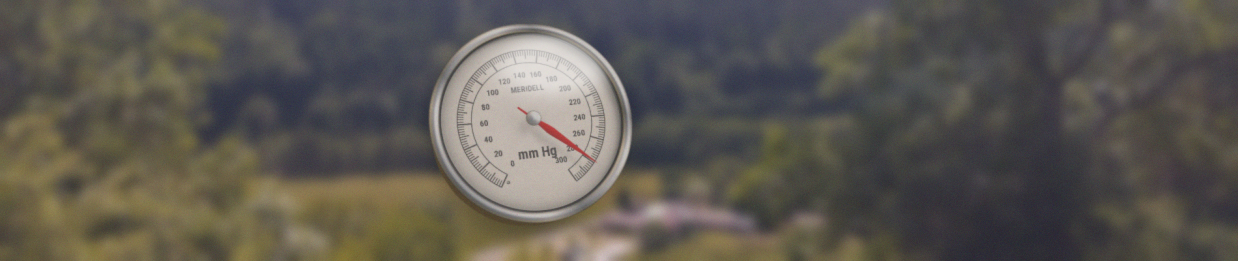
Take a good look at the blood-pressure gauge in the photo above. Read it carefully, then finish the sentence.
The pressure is 280 mmHg
